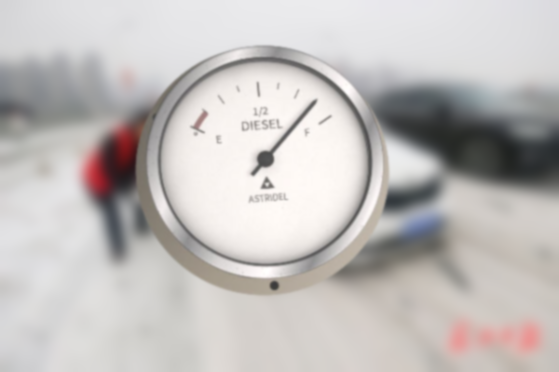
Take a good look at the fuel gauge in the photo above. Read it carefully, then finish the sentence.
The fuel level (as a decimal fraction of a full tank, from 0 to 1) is 0.875
